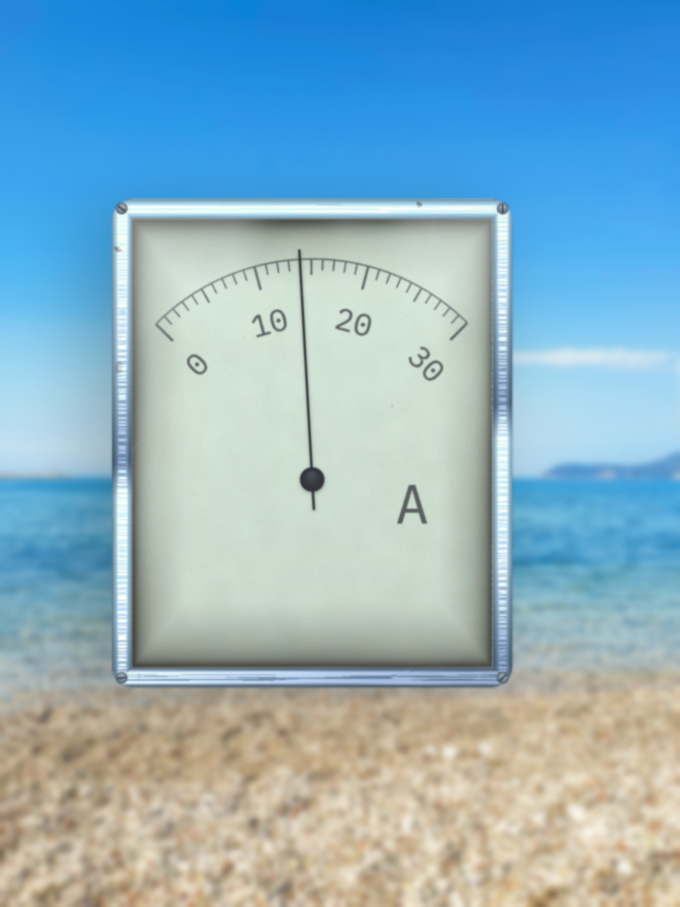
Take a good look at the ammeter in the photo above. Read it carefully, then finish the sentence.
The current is 14 A
